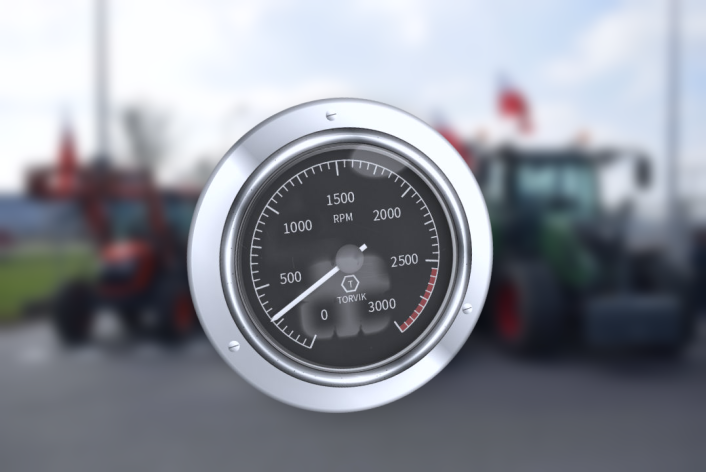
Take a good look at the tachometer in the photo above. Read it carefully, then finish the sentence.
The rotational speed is 300 rpm
